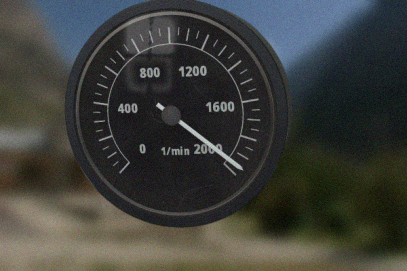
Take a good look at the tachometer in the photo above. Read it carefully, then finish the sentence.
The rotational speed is 1950 rpm
